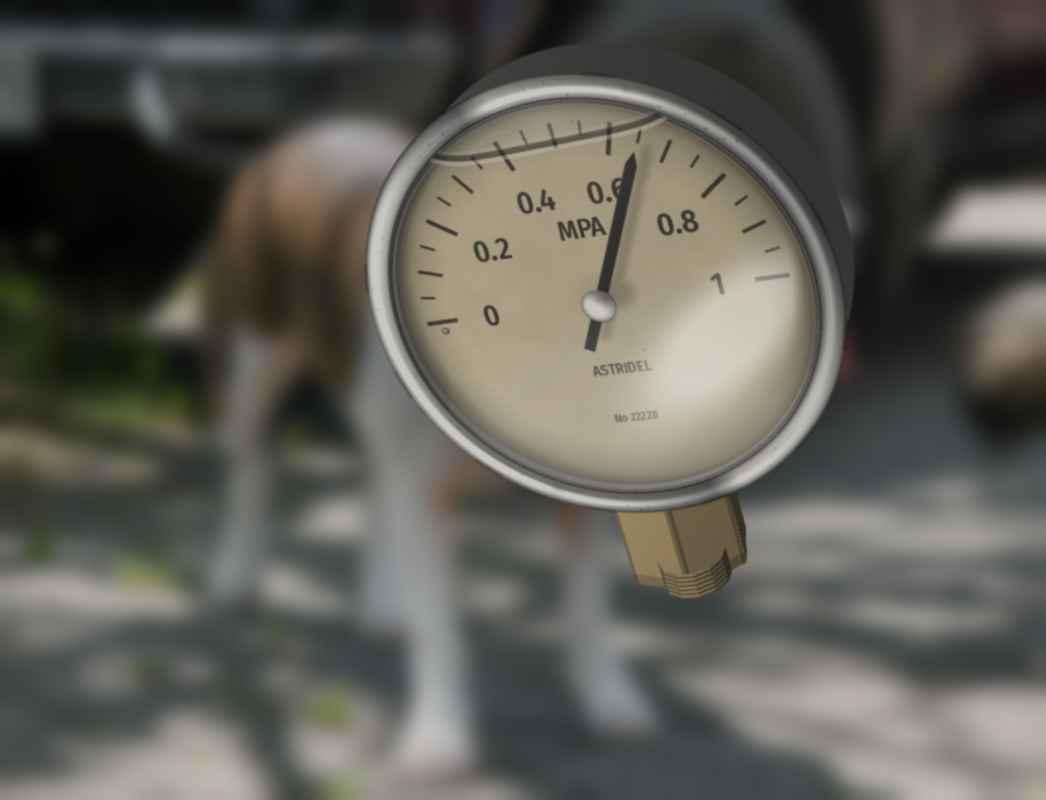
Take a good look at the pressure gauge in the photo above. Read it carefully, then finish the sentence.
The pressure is 0.65 MPa
